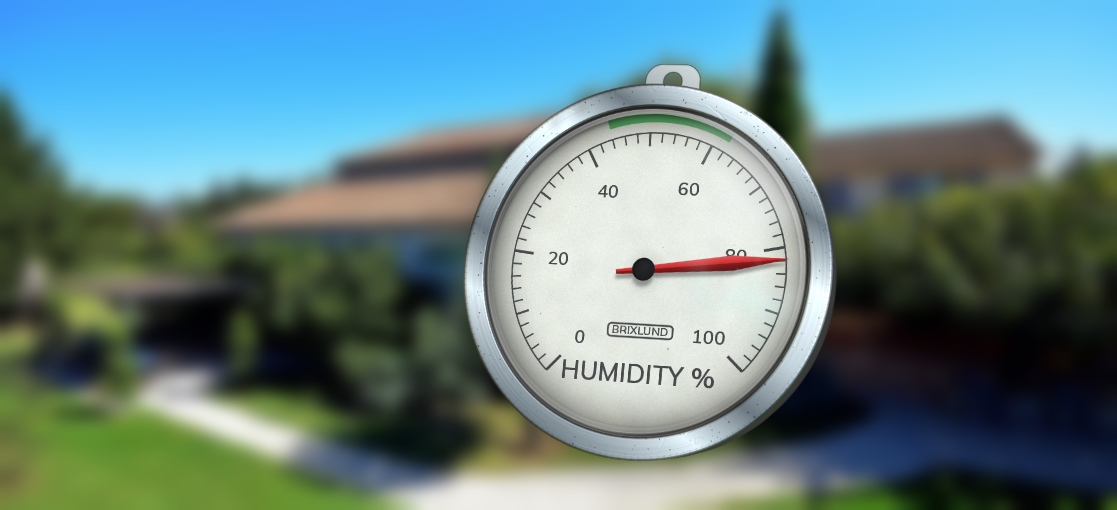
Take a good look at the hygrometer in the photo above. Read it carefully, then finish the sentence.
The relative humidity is 82 %
